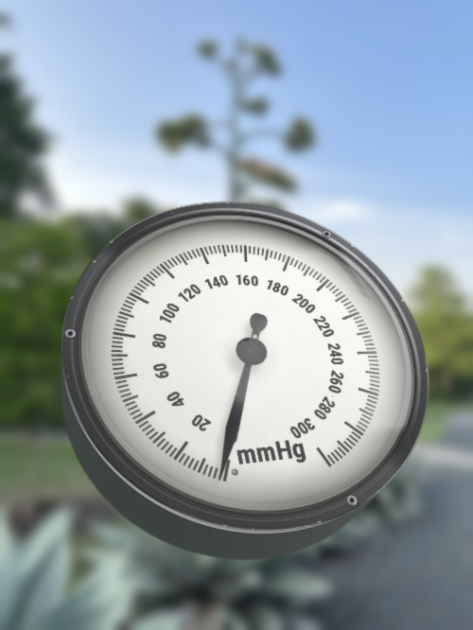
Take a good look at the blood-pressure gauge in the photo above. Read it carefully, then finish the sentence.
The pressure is 2 mmHg
